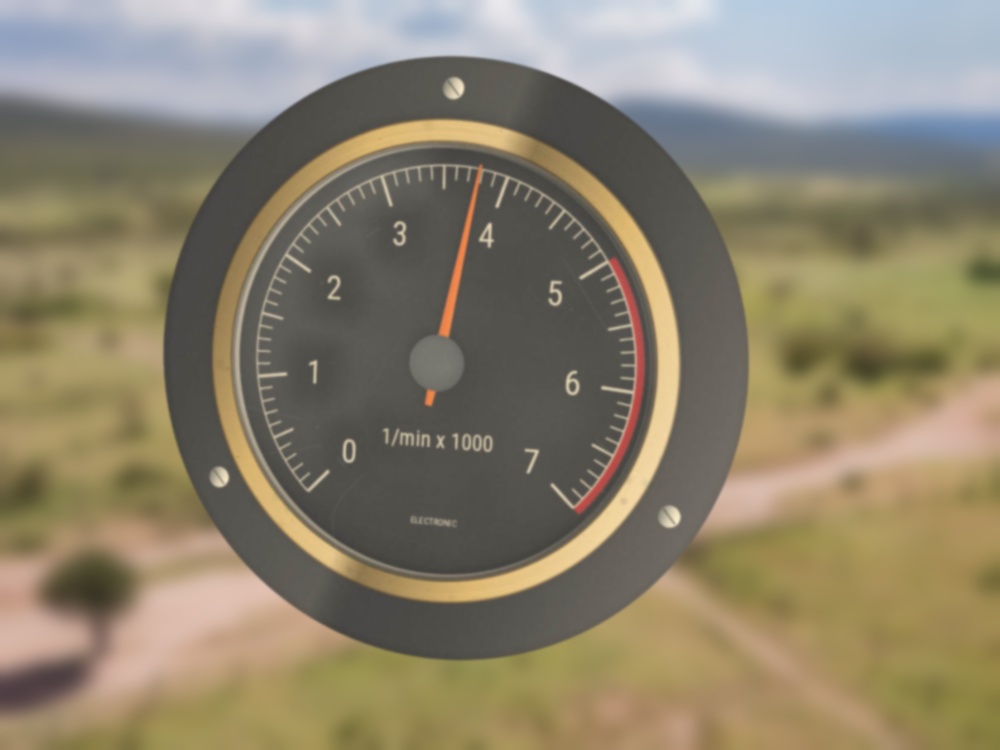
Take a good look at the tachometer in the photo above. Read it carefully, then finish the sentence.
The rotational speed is 3800 rpm
